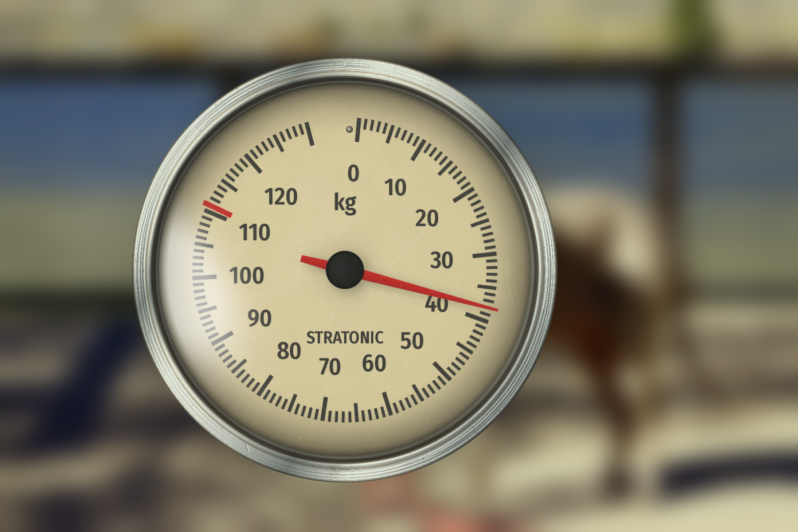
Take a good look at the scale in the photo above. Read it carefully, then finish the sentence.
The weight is 38 kg
